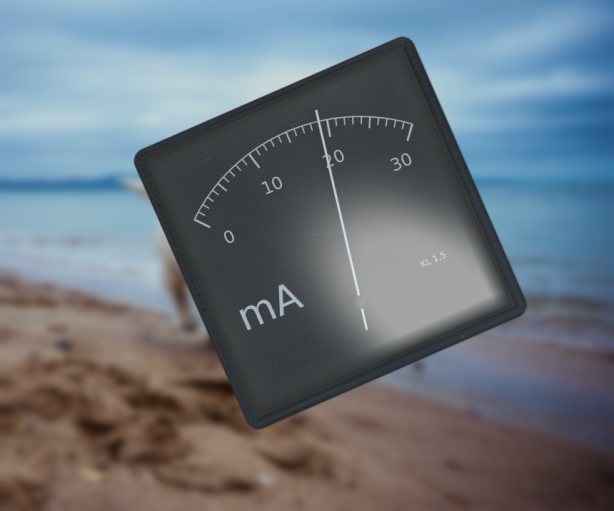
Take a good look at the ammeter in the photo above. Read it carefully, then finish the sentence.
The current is 19 mA
